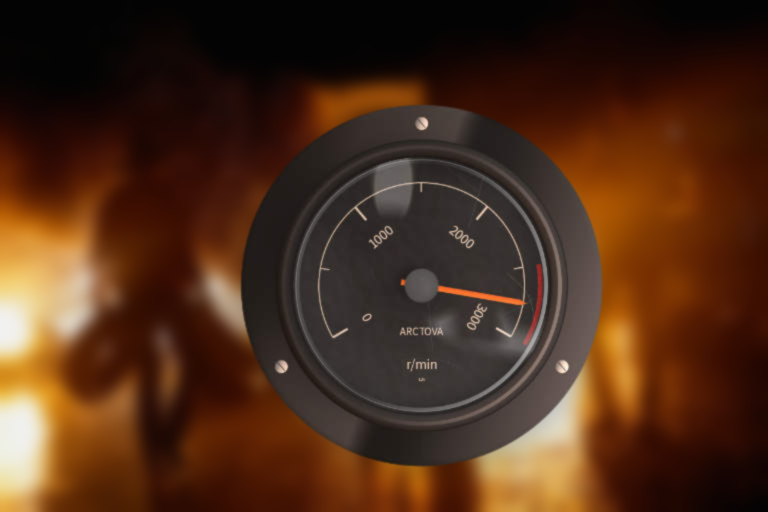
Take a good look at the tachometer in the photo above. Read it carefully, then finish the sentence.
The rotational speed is 2750 rpm
